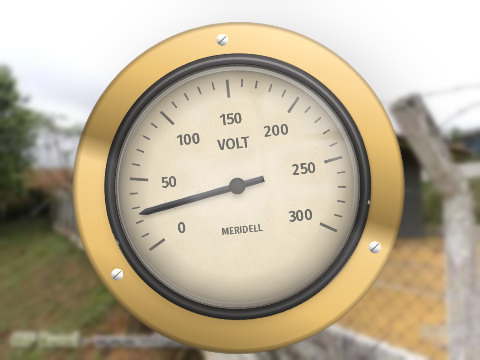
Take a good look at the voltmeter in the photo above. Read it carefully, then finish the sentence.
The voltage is 25 V
